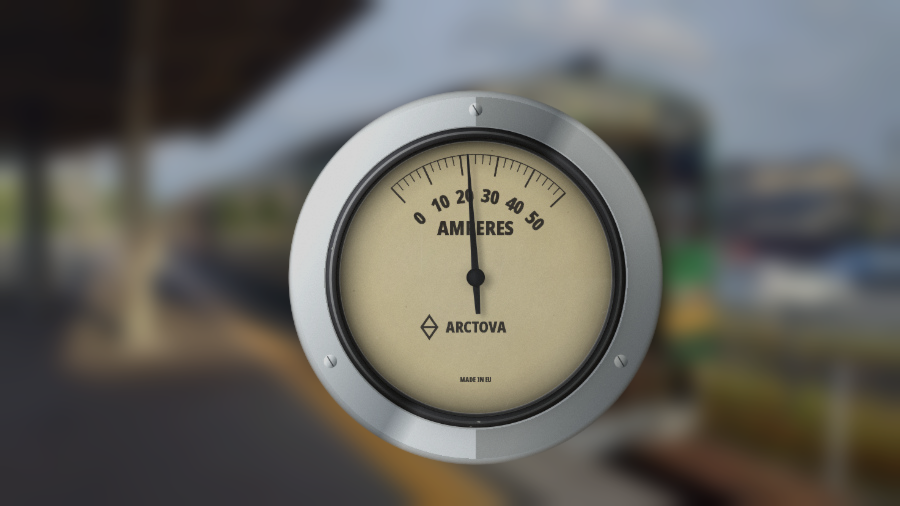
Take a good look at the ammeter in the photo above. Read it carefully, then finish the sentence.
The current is 22 A
